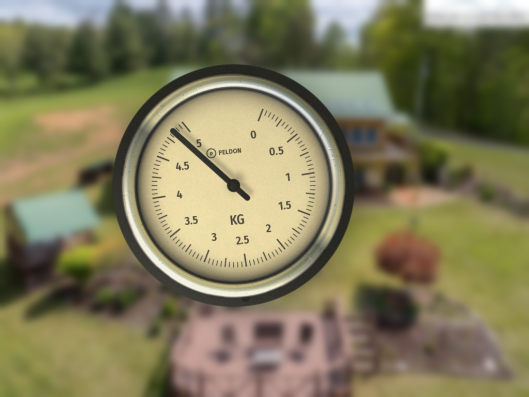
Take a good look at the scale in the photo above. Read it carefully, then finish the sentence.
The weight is 4.85 kg
